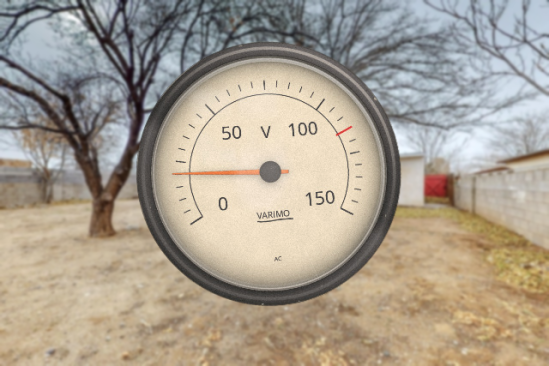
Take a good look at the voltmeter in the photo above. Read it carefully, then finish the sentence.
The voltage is 20 V
